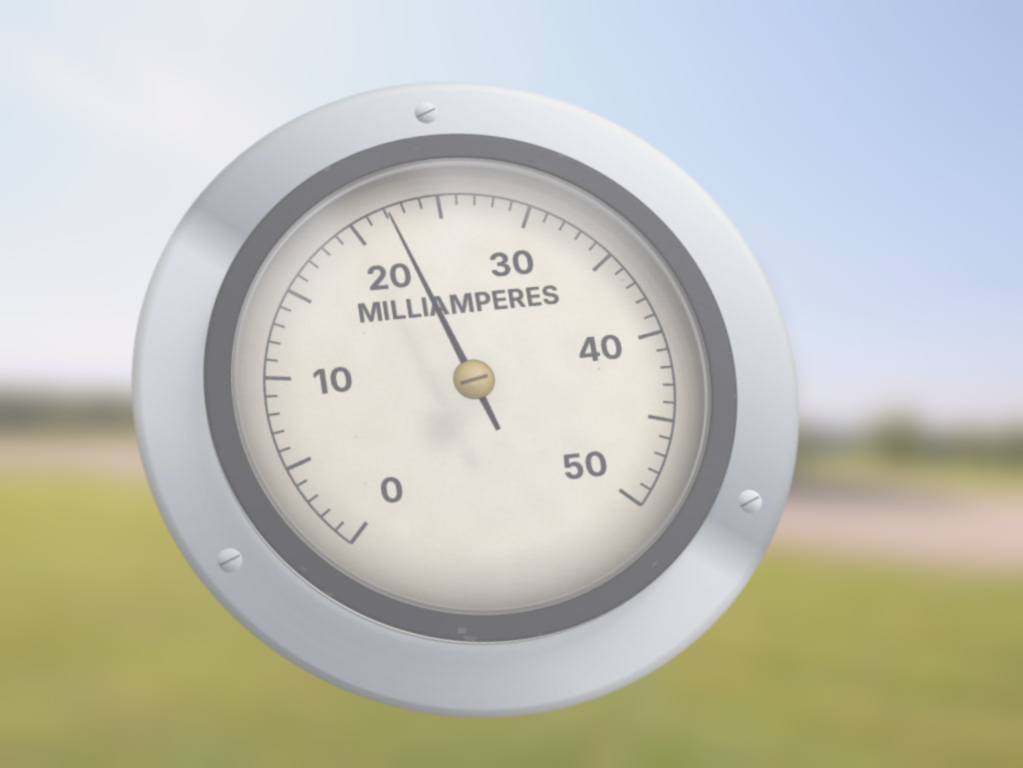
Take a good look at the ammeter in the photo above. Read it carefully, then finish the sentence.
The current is 22 mA
